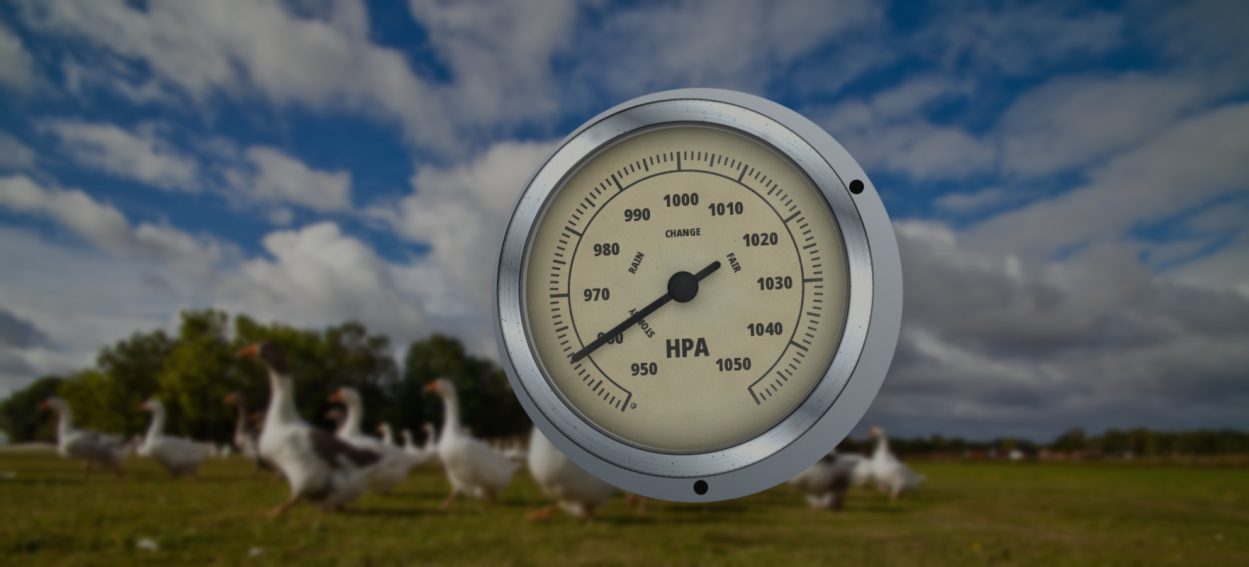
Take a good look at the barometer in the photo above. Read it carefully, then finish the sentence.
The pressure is 960 hPa
